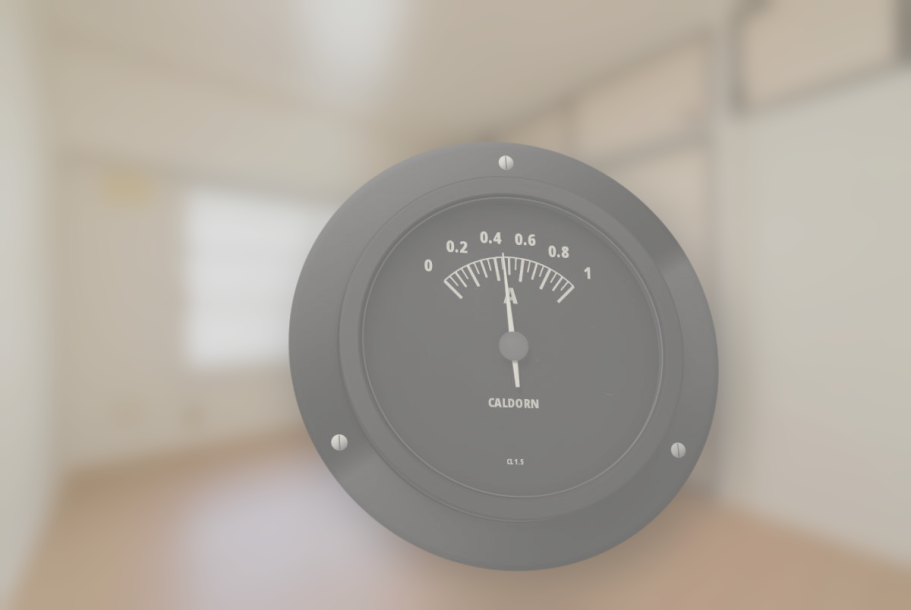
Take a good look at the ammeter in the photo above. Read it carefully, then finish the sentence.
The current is 0.45 A
